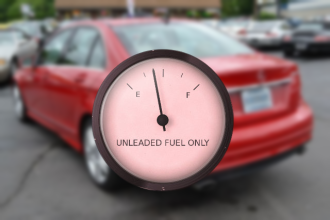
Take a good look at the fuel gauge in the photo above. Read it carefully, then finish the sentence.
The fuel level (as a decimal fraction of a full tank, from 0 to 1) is 0.375
